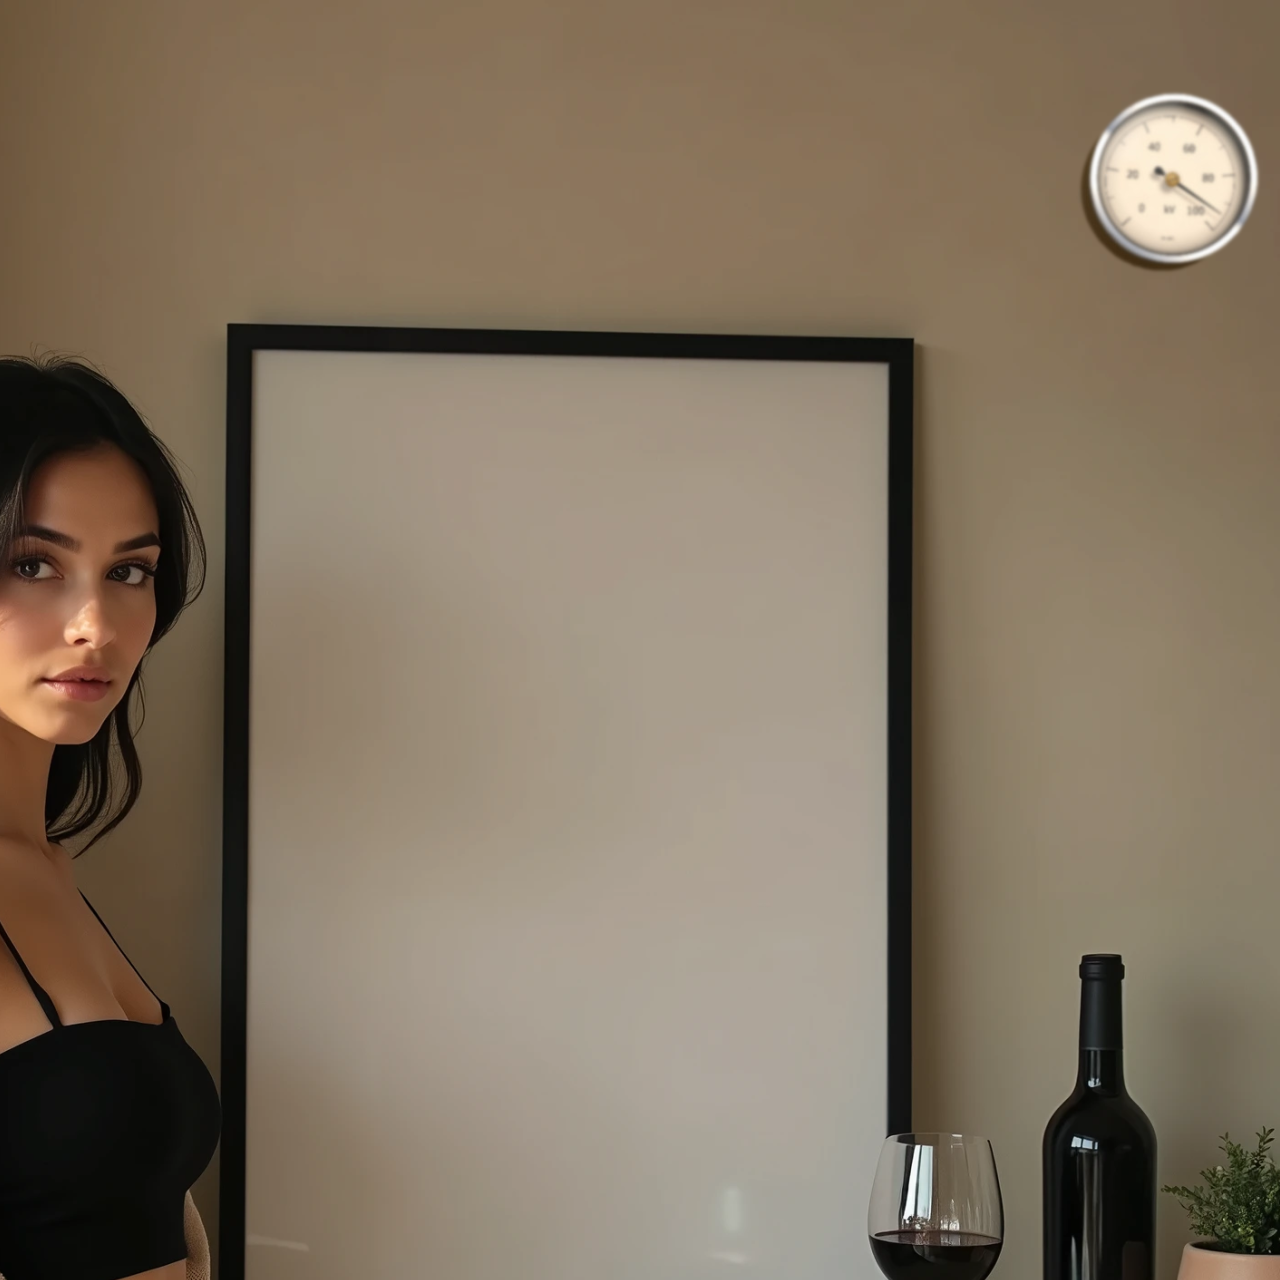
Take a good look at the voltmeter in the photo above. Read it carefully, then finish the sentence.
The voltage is 95 kV
